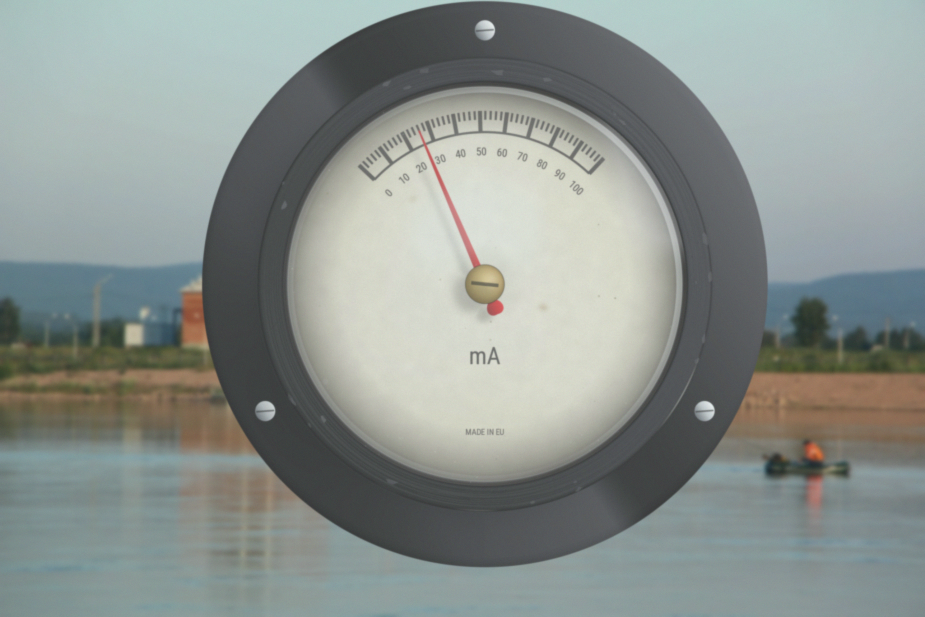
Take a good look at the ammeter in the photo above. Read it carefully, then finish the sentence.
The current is 26 mA
